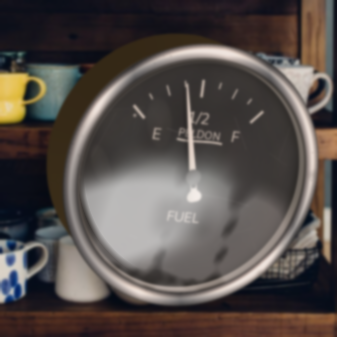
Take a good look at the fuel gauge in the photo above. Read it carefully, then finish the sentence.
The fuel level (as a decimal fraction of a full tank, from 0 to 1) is 0.375
